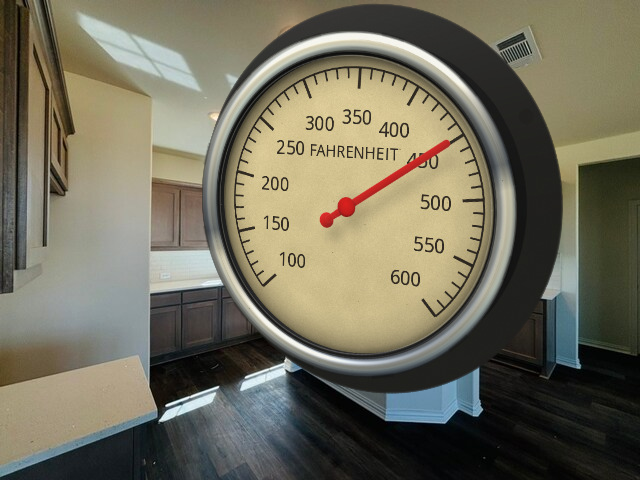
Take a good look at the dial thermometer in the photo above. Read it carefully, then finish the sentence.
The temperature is 450 °F
